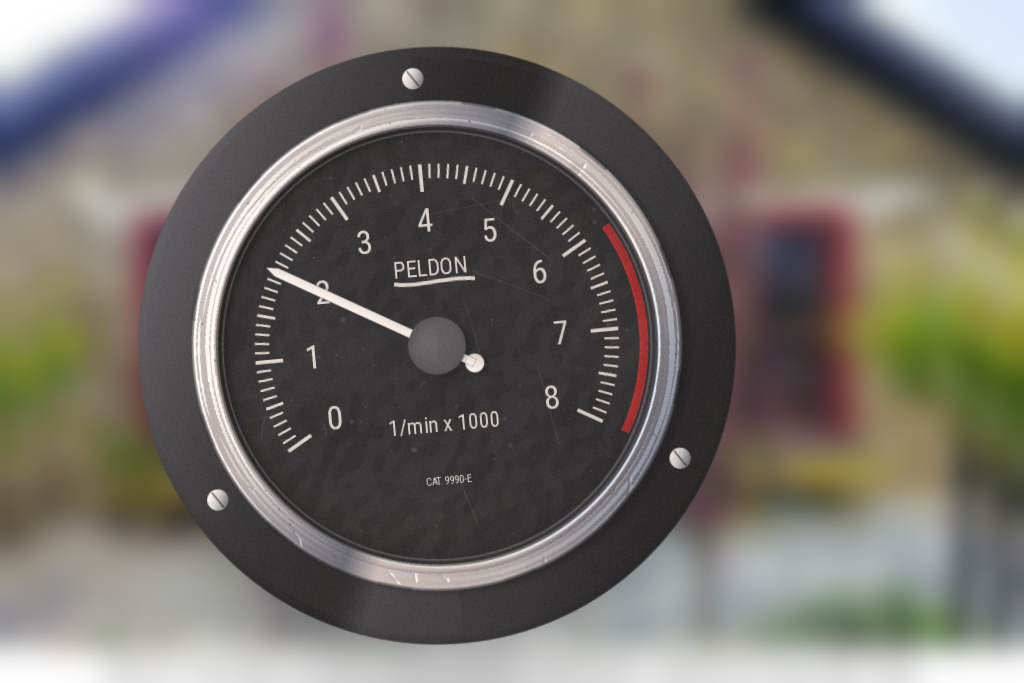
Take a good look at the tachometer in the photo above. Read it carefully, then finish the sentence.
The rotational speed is 2000 rpm
